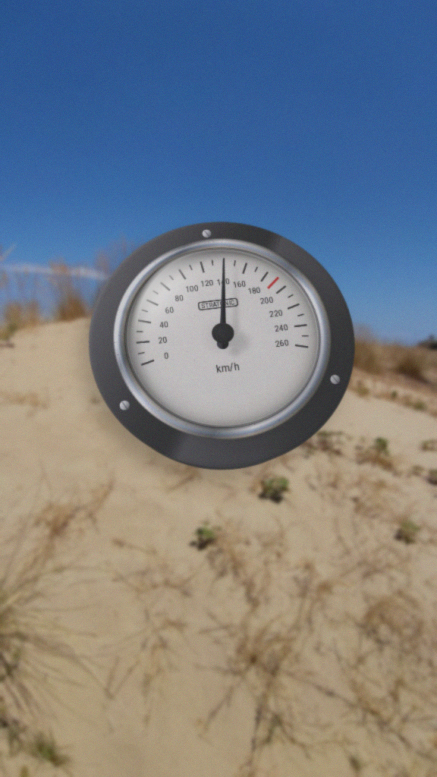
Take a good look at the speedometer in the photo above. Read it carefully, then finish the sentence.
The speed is 140 km/h
